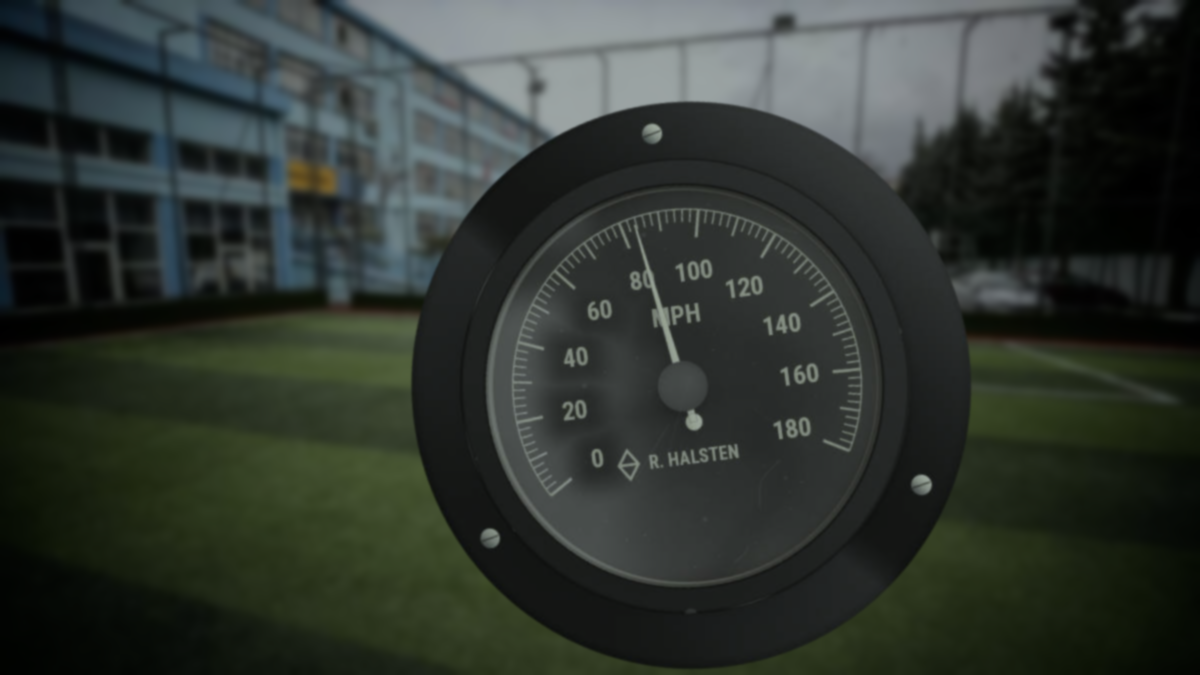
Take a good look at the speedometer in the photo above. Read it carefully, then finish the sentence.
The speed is 84 mph
